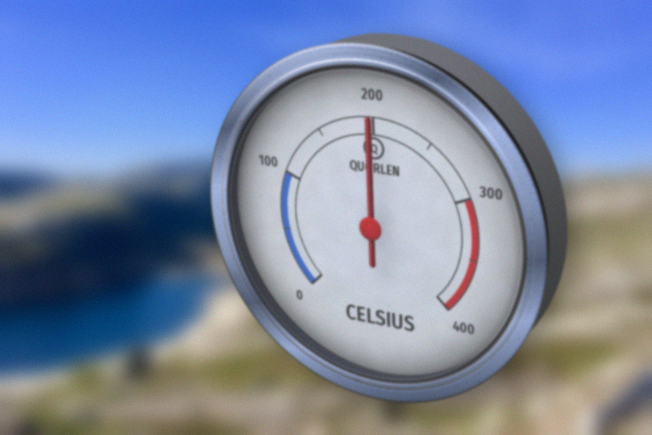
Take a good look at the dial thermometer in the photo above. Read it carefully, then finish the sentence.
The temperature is 200 °C
